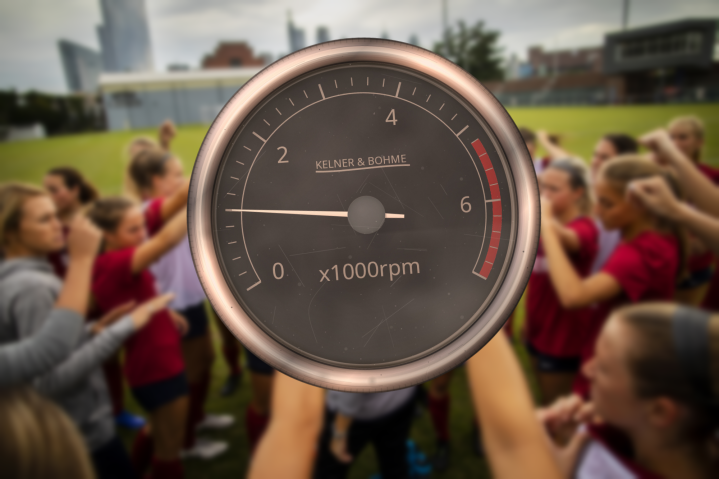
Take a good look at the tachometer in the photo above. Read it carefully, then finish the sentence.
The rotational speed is 1000 rpm
